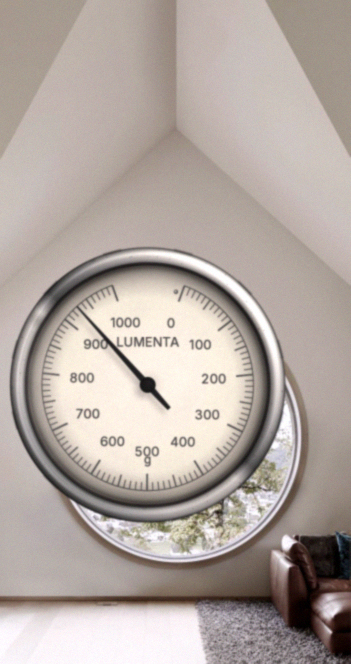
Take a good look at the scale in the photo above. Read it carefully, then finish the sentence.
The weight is 930 g
